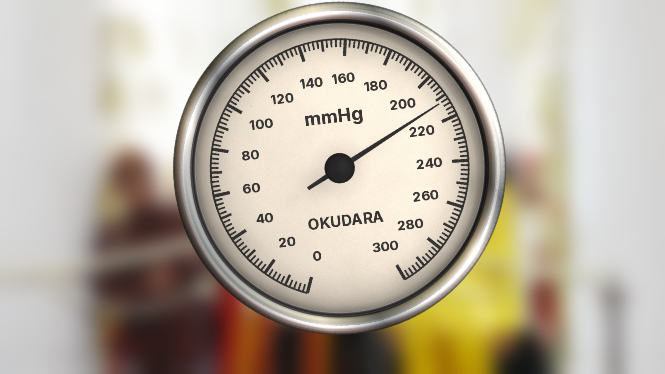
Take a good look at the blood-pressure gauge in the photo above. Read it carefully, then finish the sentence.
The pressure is 212 mmHg
